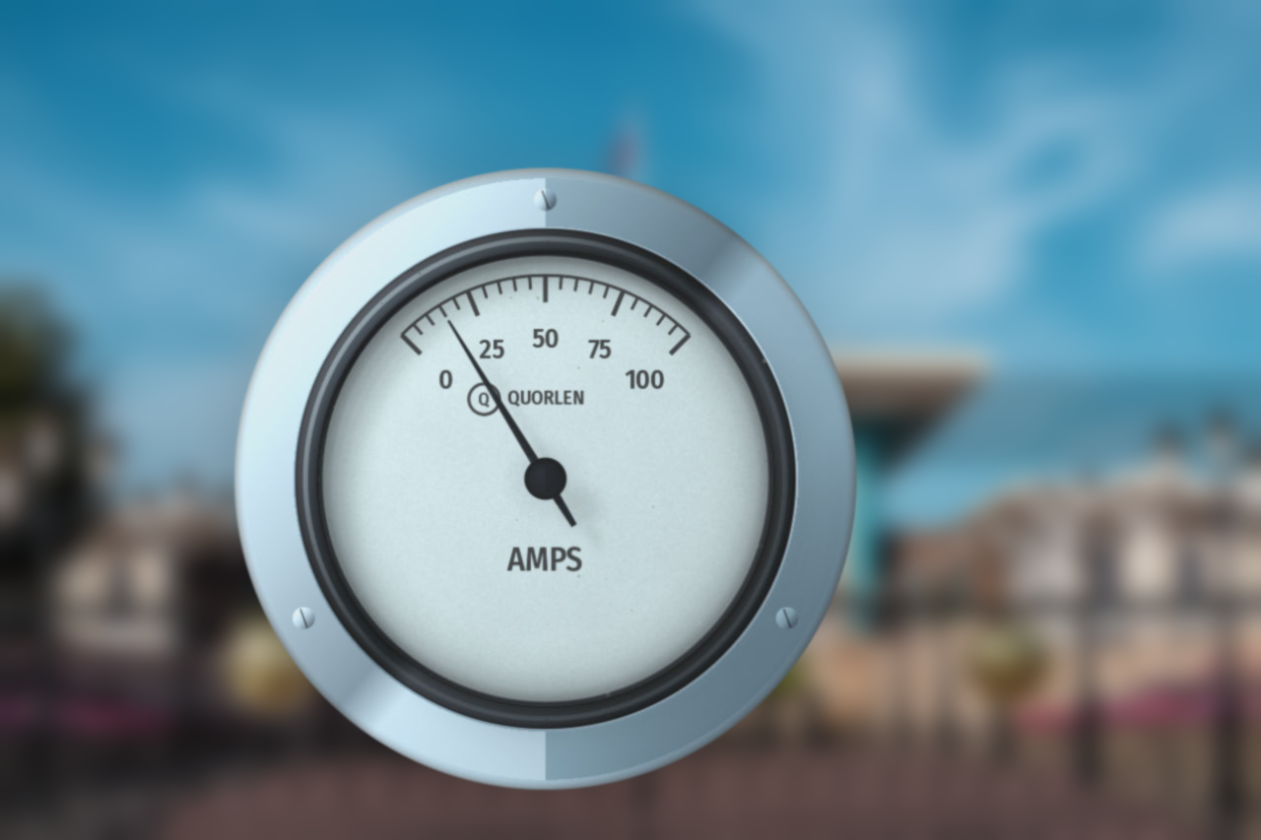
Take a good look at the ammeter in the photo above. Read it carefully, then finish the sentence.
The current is 15 A
